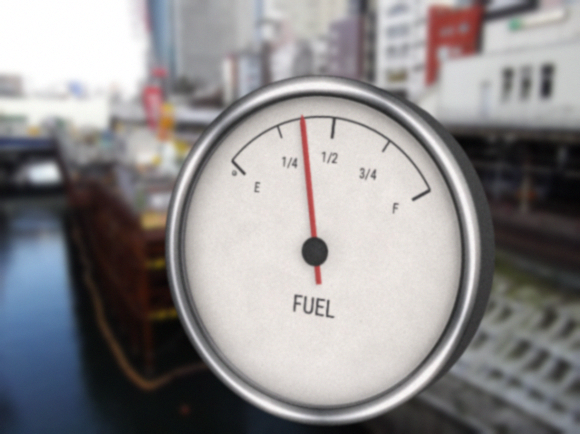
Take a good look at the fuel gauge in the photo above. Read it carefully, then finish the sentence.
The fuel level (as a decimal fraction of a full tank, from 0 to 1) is 0.375
